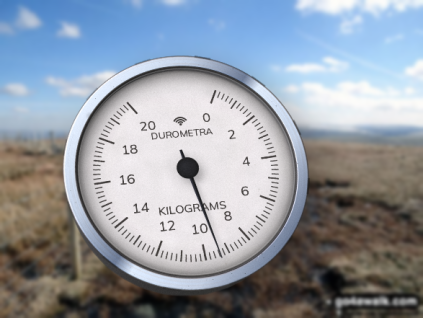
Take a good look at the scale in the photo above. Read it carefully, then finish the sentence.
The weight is 9.4 kg
